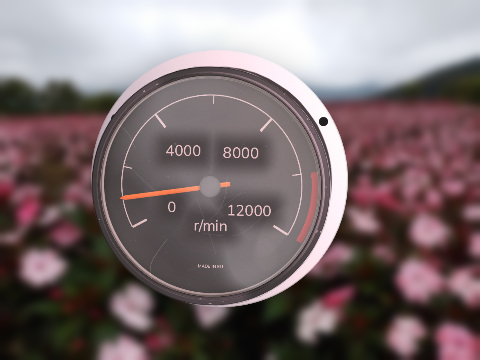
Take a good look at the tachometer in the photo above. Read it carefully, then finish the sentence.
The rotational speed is 1000 rpm
